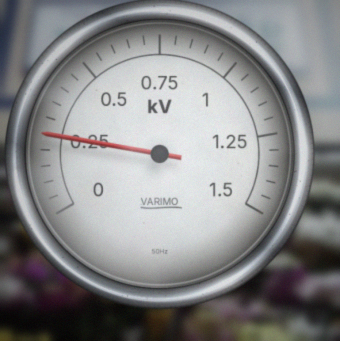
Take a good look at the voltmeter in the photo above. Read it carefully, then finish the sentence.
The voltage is 0.25 kV
